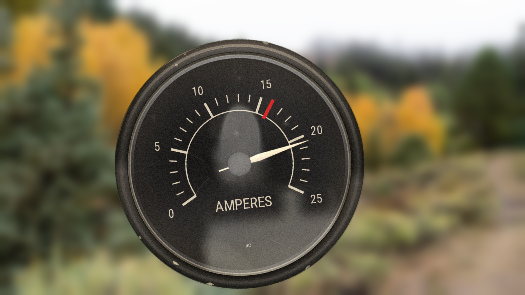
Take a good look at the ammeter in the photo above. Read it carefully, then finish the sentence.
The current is 20.5 A
